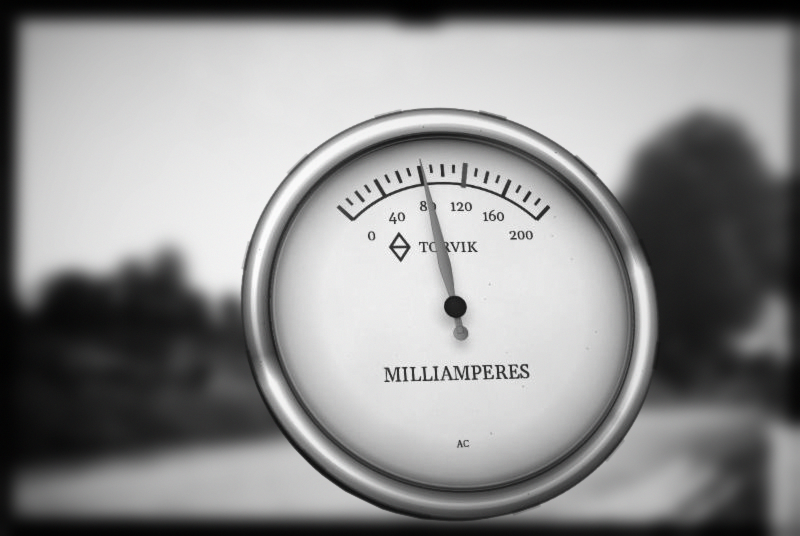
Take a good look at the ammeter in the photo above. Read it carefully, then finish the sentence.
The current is 80 mA
